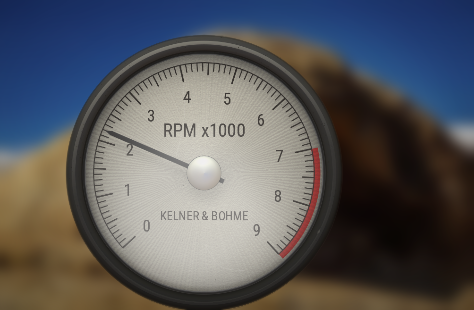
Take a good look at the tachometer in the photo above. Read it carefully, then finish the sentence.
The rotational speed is 2200 rpm
